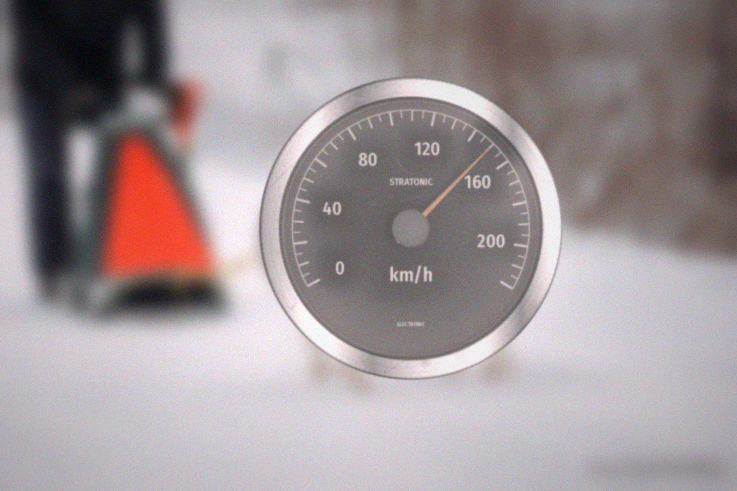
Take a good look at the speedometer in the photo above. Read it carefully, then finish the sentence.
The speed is 150 km/h
